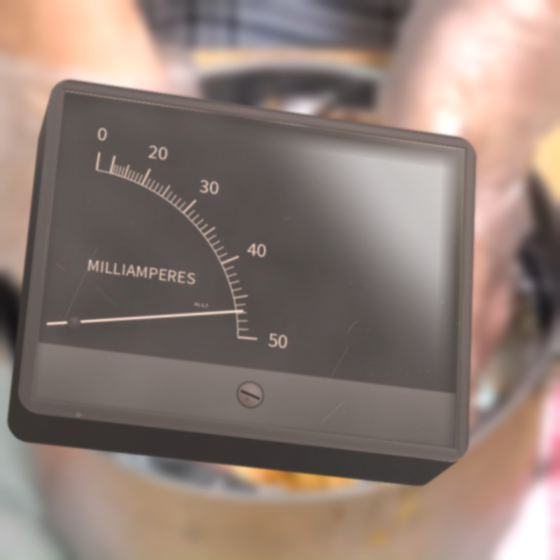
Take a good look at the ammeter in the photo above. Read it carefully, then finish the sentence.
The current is 47 mA
